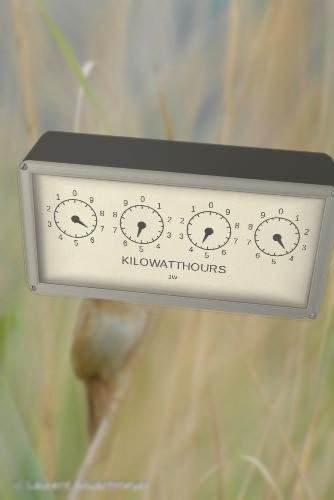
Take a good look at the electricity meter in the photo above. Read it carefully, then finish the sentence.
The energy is 6544 kWh
